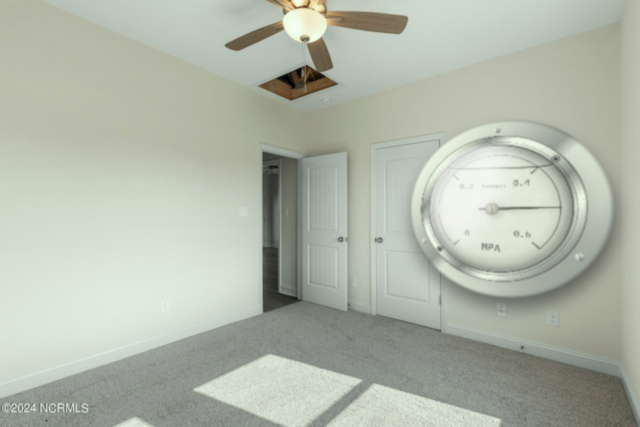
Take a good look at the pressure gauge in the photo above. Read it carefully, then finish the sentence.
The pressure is 0.5 MPa
